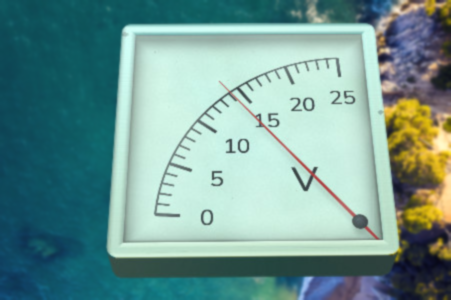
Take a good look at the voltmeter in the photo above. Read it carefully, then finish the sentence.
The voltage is 14 V
